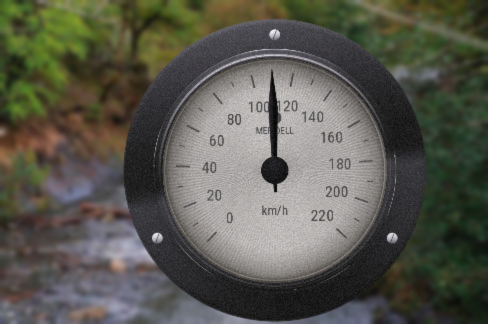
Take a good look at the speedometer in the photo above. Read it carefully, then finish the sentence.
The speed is 110 km/h
